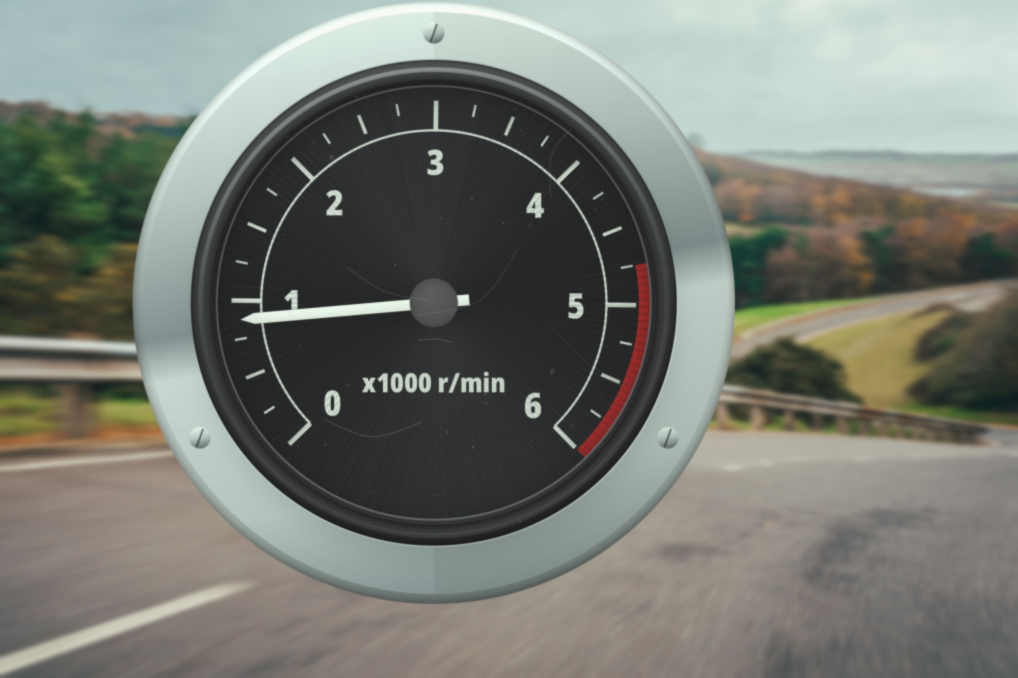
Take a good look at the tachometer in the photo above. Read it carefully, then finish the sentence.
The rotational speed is 875 rpm
